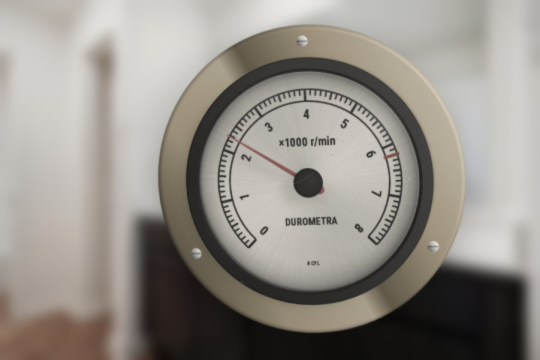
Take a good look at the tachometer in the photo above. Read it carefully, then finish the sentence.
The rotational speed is 2300 rpm
